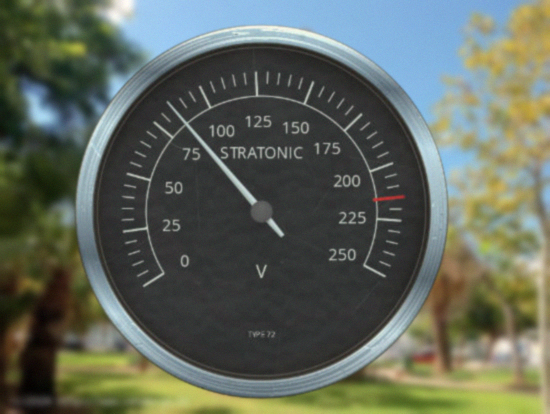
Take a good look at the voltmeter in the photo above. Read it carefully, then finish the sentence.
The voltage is 85 V
